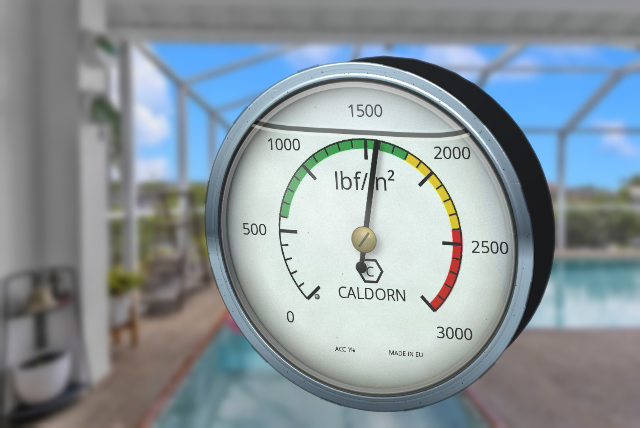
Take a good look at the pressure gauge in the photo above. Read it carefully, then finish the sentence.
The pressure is 1600 psi
